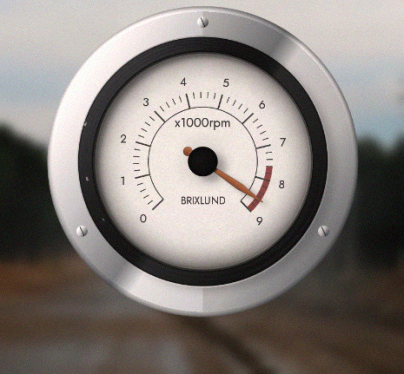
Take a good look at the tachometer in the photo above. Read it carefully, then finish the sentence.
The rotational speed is 8600 rpm
